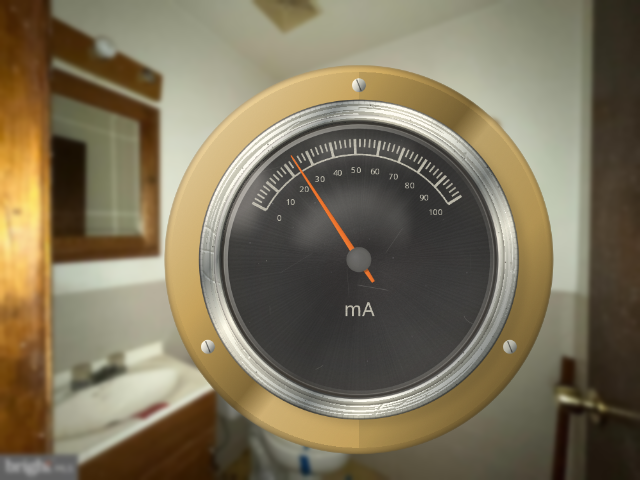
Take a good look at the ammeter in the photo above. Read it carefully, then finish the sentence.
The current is 24 mA
